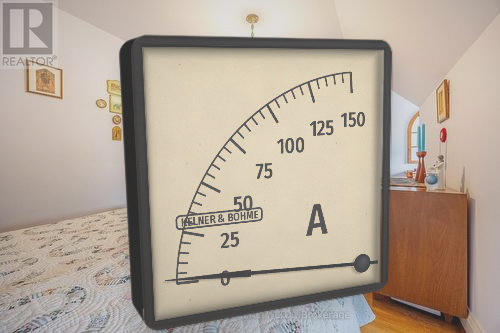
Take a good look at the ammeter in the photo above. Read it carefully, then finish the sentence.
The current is 2.5 A
